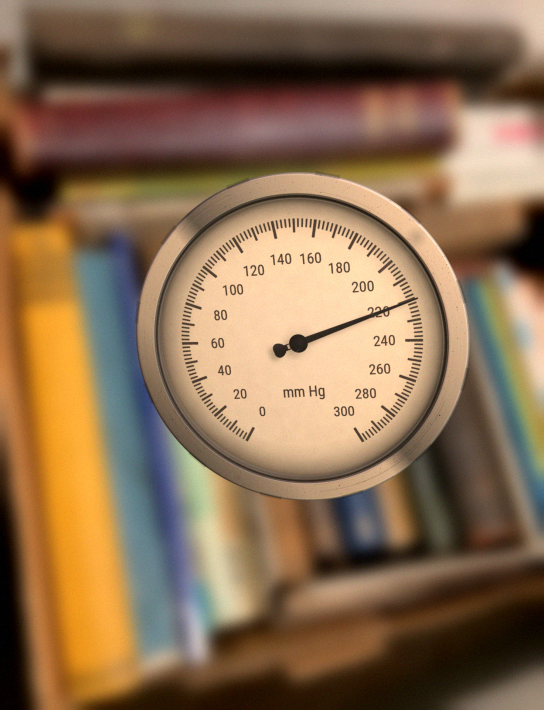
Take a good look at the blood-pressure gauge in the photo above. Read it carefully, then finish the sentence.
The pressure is 220 mmHg
